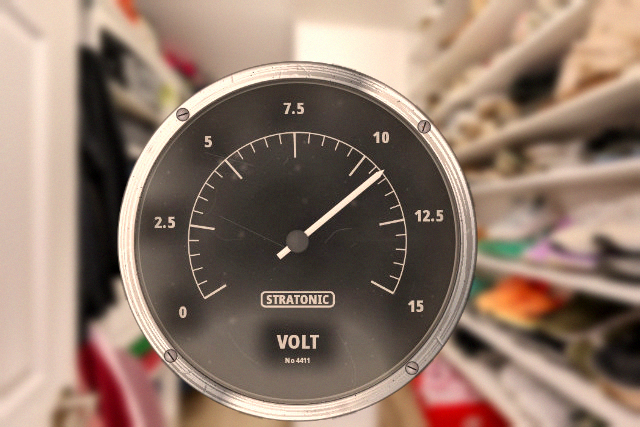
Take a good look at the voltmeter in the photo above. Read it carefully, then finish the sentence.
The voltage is 10.75 V
